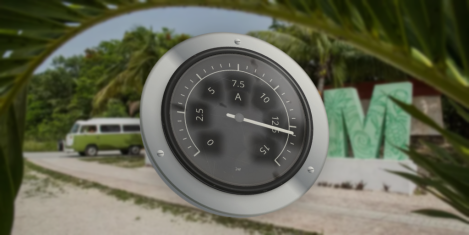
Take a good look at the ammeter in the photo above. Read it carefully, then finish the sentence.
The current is 13 A
